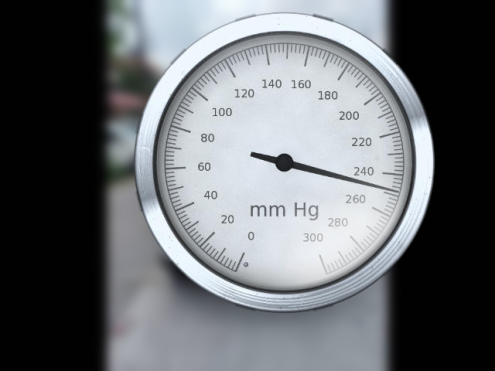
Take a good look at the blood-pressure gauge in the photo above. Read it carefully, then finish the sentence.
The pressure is 248 mmHg
